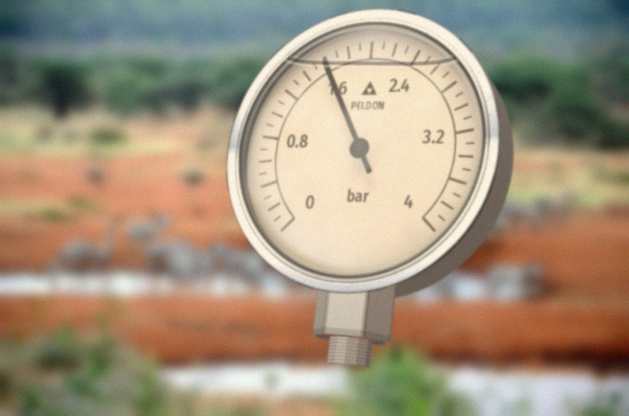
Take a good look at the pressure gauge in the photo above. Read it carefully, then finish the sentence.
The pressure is 1.6 bar
